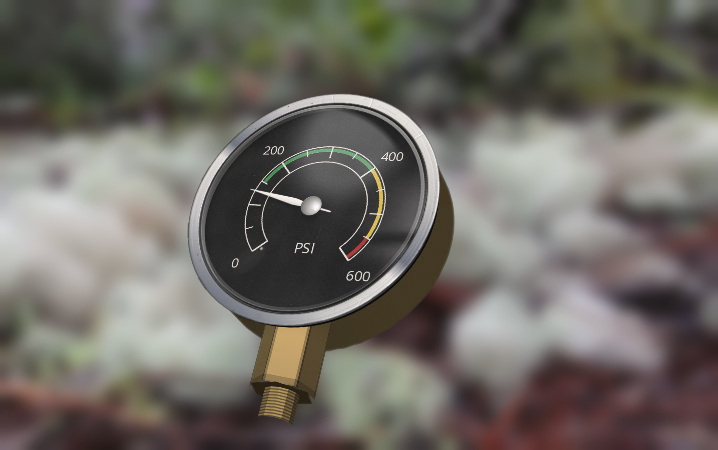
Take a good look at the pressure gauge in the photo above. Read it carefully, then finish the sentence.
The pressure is 125 psi
